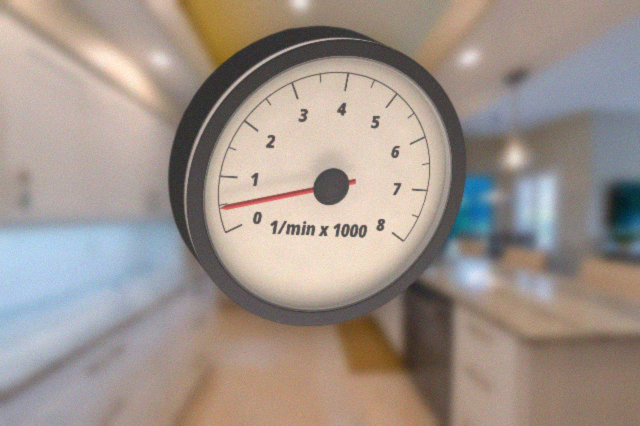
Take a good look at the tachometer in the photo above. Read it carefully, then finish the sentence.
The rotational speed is 500 rpm
